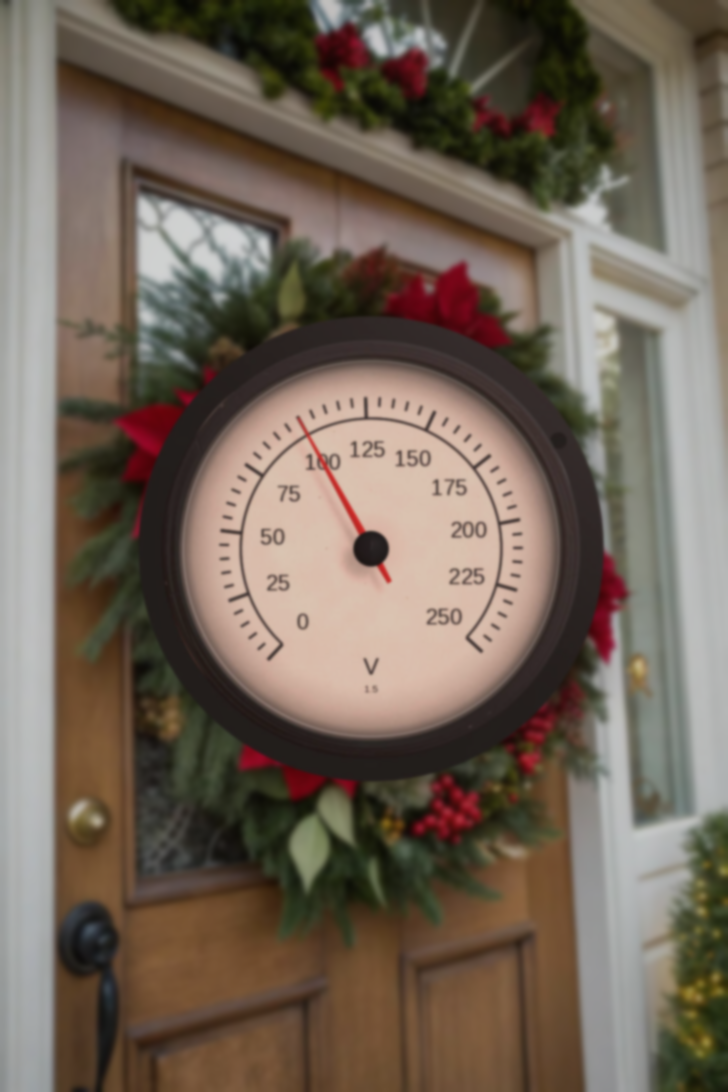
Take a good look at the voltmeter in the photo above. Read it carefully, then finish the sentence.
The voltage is 100 V
